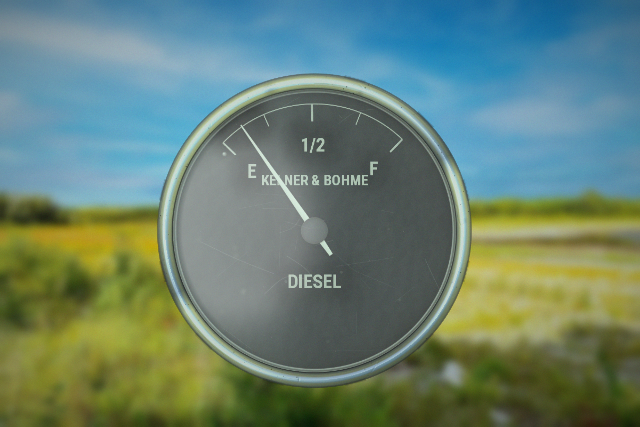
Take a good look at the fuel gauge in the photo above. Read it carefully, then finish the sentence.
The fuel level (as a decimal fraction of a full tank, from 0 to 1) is 0.125
